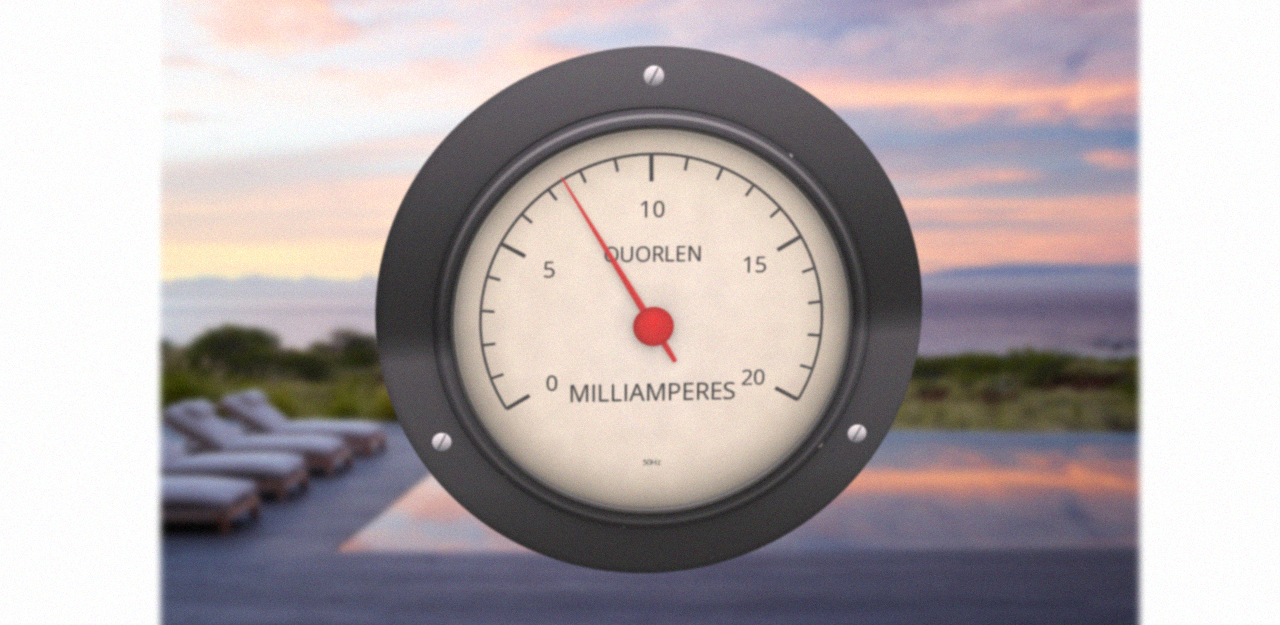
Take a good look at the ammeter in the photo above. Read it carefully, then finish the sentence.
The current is 7.5 mA
